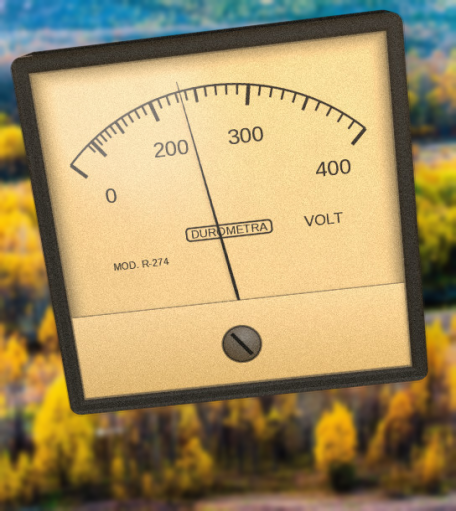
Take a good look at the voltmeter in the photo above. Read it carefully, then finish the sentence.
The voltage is 235 V
